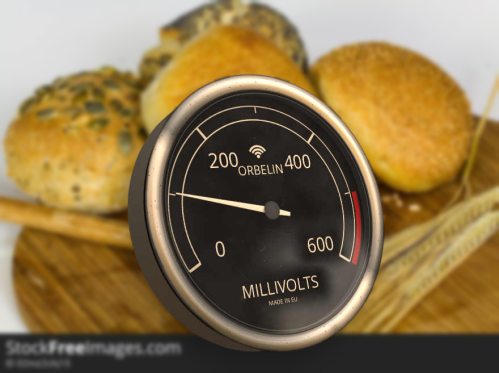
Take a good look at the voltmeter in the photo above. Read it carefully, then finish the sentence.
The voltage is 100 mV
